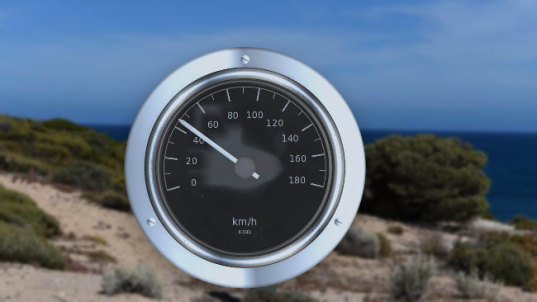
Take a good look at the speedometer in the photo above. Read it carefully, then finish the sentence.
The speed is 45 km/h
